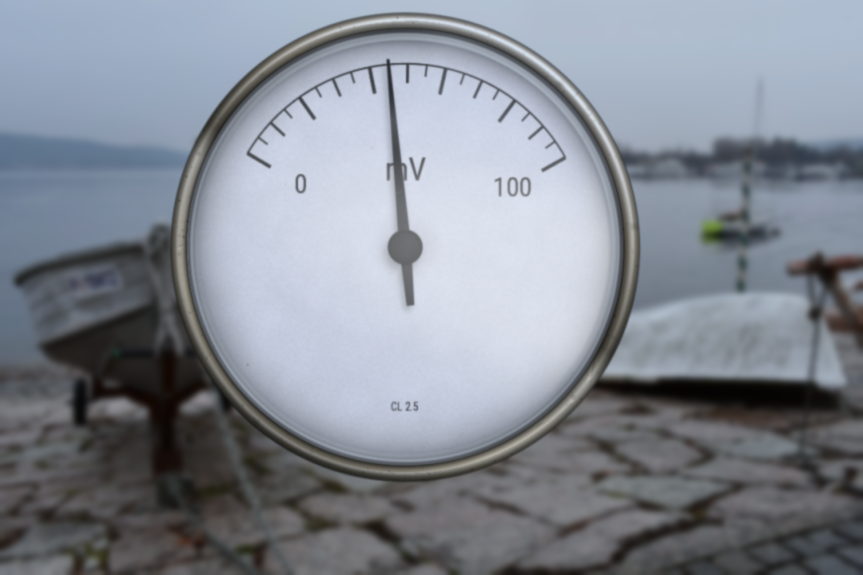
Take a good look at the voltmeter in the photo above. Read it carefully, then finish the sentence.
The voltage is 45 mV
